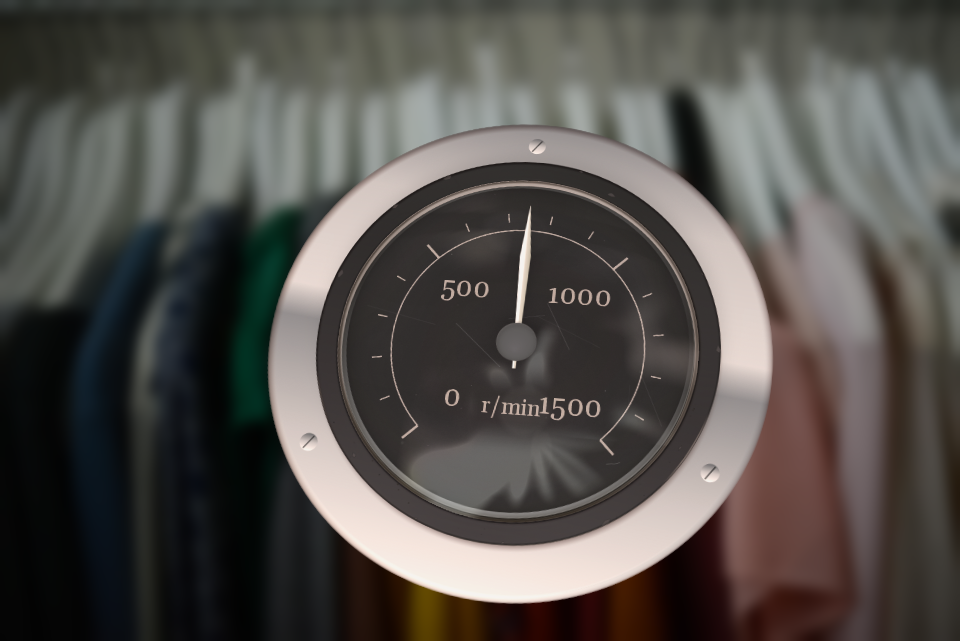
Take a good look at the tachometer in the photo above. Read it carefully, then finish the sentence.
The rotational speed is 750 rpm
